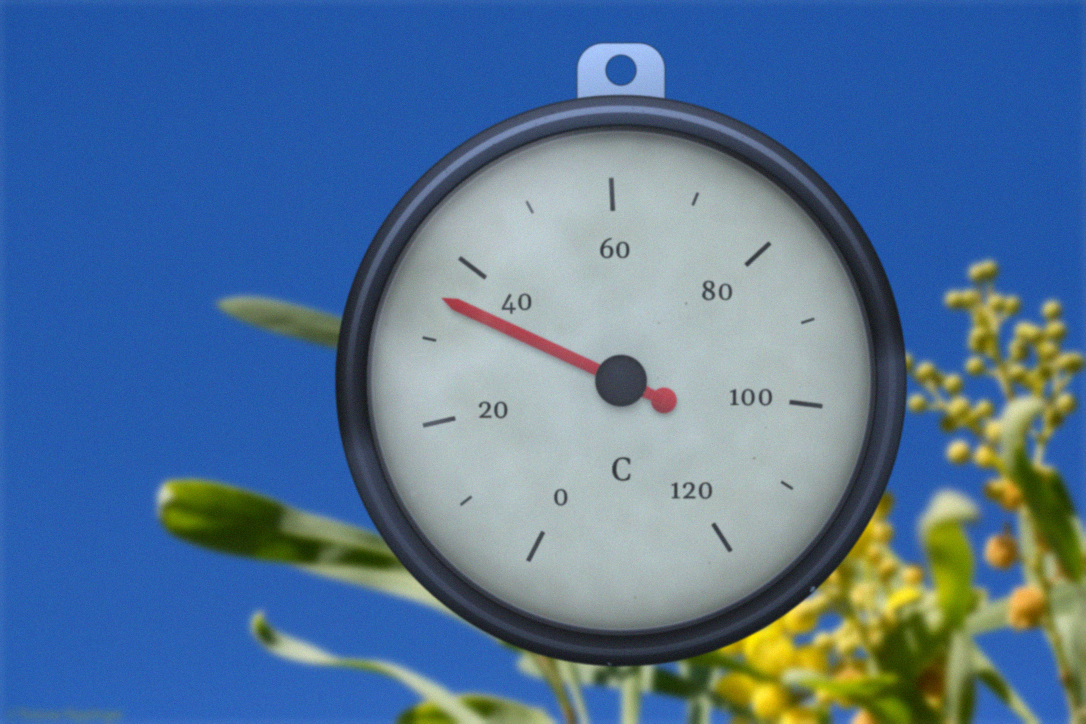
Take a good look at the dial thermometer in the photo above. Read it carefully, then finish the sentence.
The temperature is 35 °C
